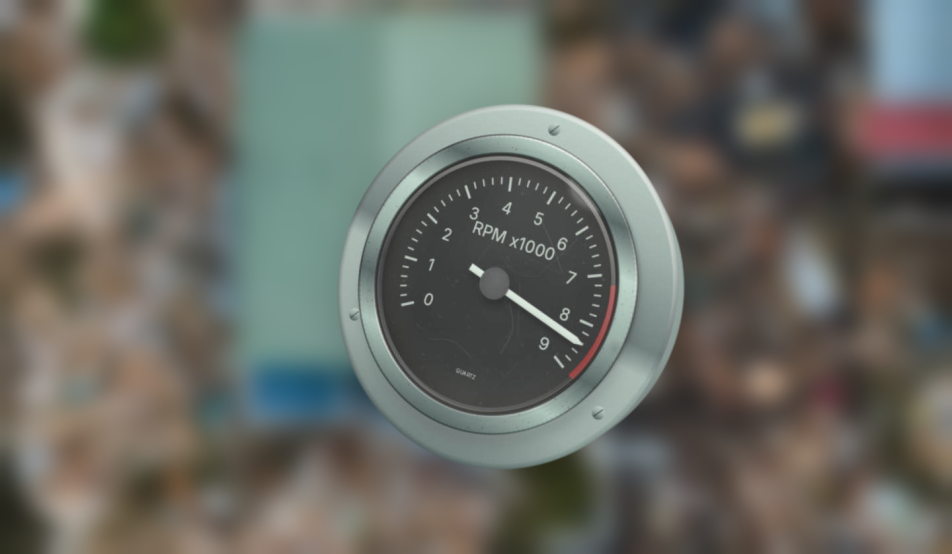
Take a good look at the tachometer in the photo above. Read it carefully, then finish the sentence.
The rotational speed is 8400 rpm
